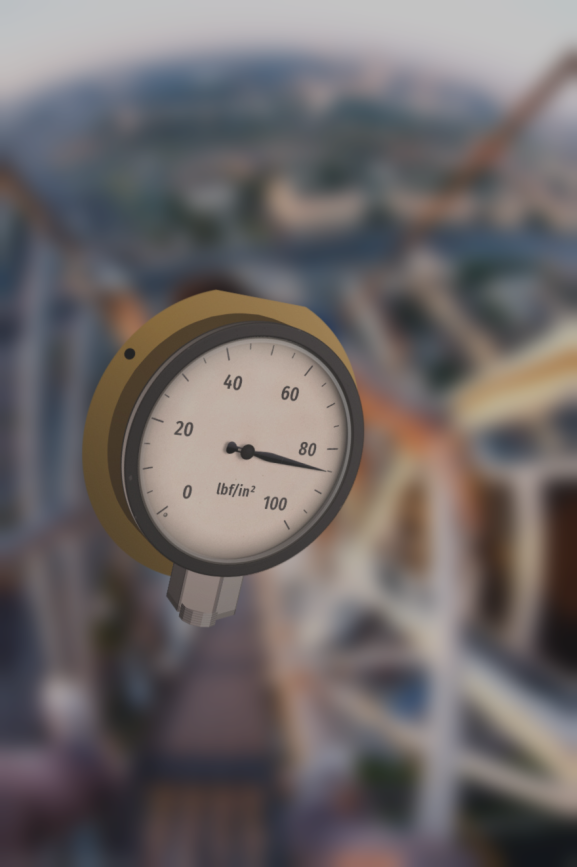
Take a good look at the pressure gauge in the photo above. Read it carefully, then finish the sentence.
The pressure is 85 psi
